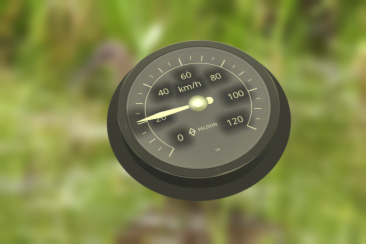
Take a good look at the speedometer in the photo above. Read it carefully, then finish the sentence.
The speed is 20 km/h
